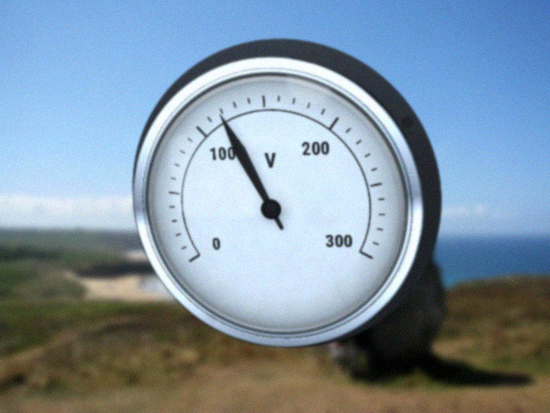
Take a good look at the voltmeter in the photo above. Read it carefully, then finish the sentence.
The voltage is 120 V
